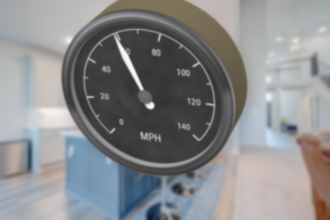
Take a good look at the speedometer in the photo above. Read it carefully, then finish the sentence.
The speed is 60 mph
